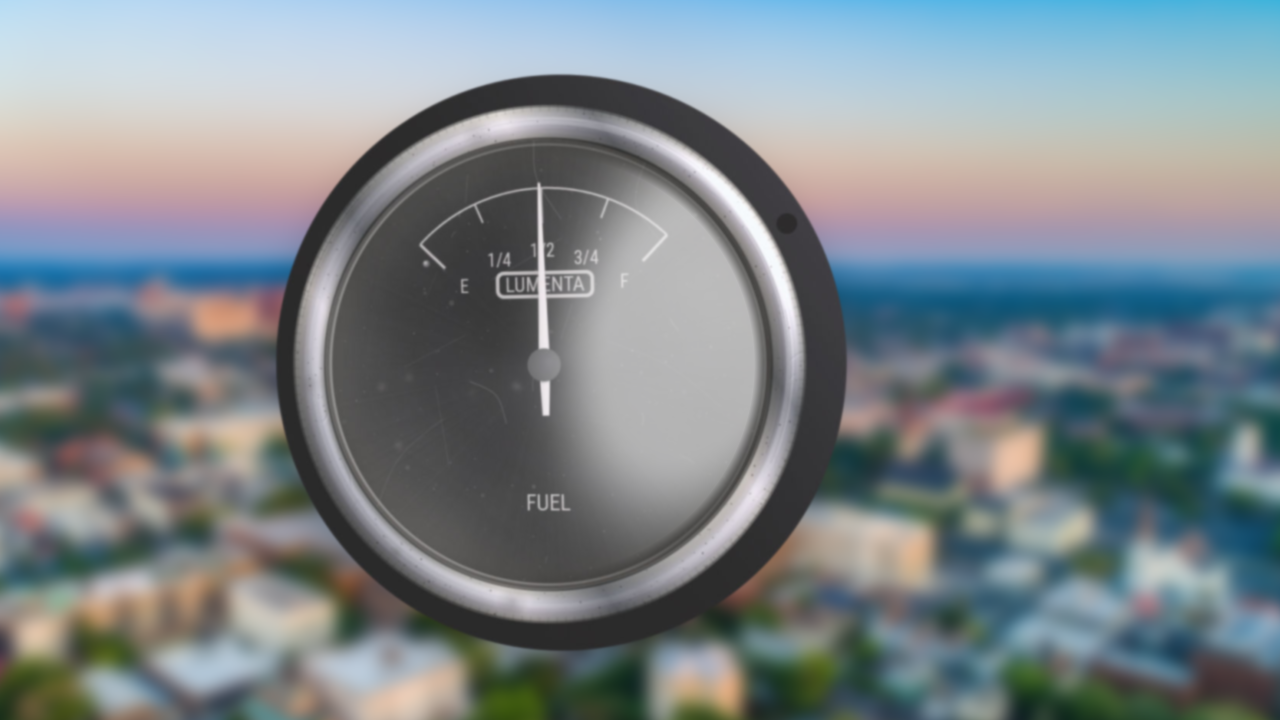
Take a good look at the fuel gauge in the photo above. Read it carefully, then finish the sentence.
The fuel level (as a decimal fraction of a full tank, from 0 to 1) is 0.5
